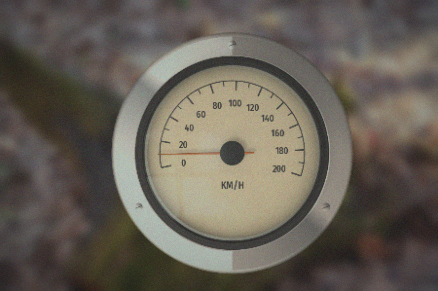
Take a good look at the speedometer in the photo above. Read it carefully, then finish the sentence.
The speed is 10 km/h
